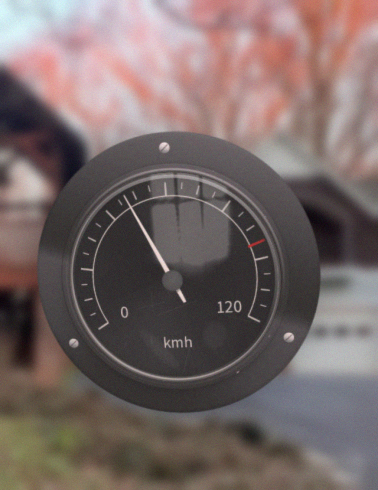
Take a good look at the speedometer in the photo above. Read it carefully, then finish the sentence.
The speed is 47.5 km/h
